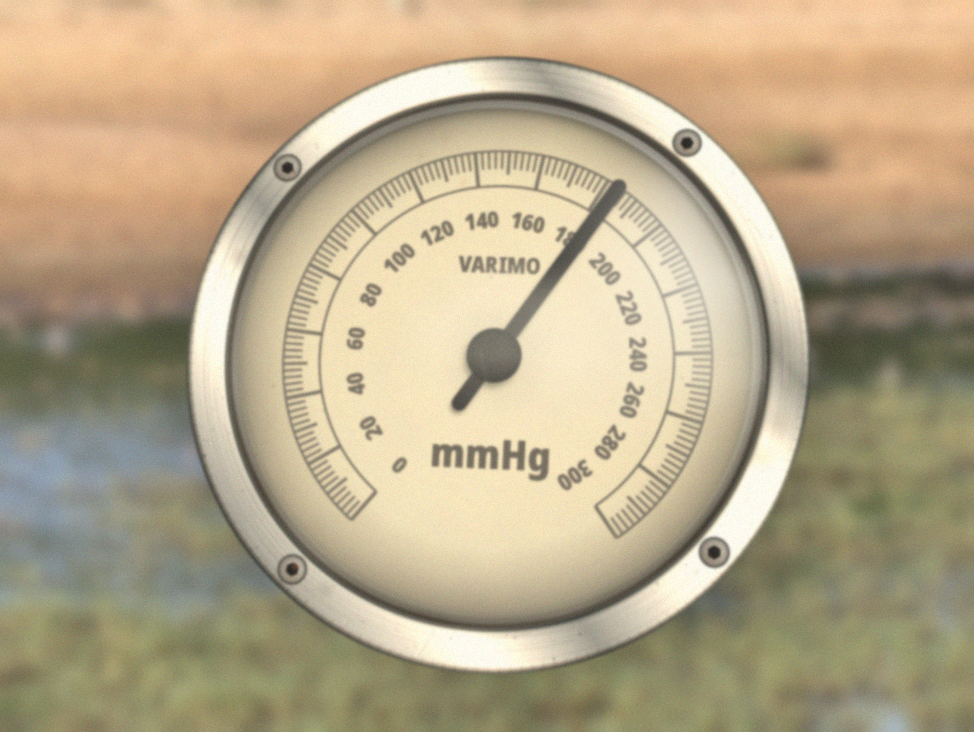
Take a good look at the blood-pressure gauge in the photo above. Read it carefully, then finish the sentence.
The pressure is 184 mmHg
